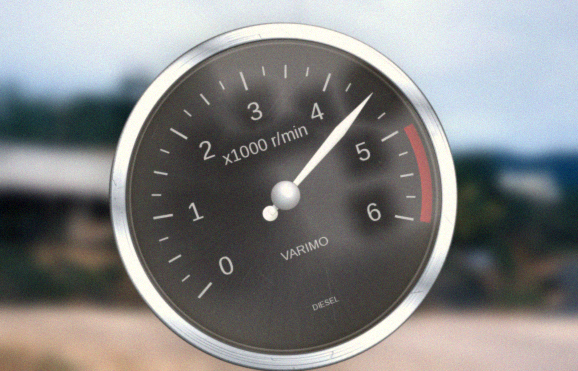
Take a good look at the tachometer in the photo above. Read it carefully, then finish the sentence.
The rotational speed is 4500 rpm
